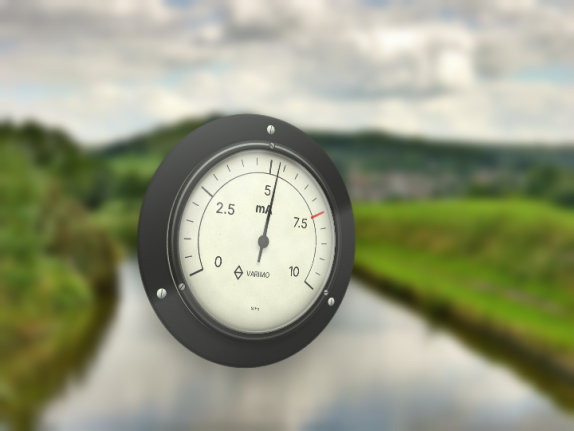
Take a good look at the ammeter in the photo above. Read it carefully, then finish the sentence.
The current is 5.25 mA
